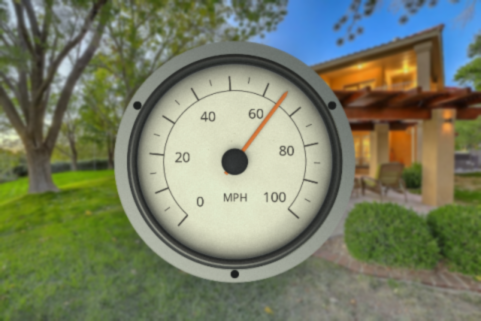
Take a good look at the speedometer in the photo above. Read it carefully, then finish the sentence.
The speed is 65 mph
